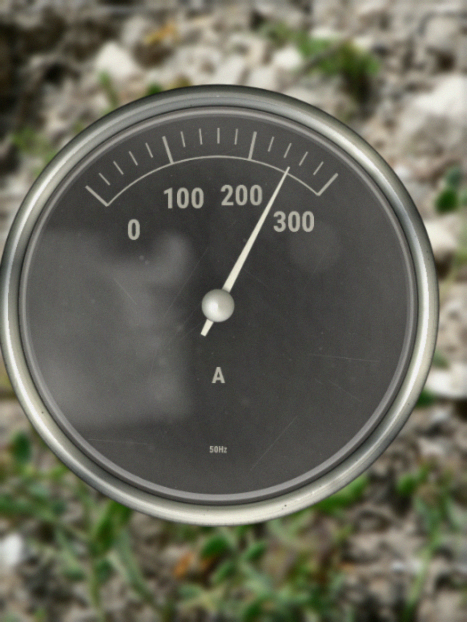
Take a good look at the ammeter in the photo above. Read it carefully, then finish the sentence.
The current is 250 A
